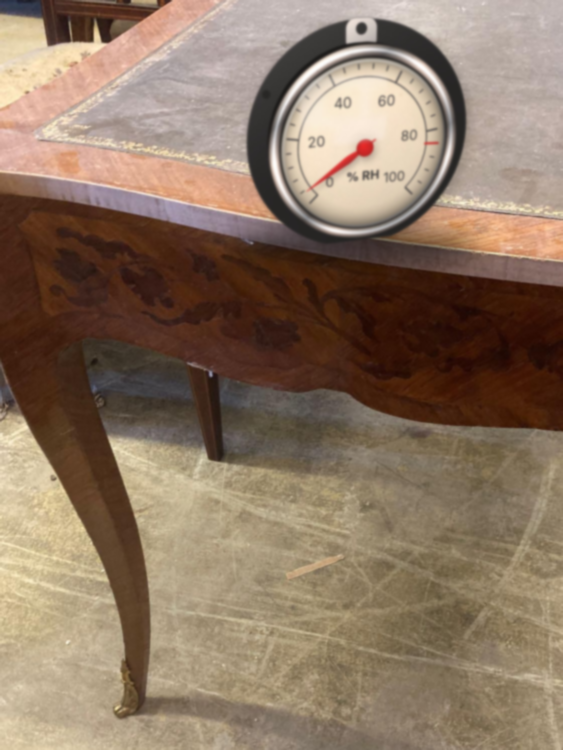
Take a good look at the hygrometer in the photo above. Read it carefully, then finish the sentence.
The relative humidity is 4 %
